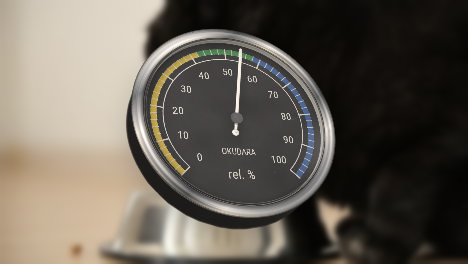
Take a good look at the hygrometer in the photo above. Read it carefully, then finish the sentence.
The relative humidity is 54 %
